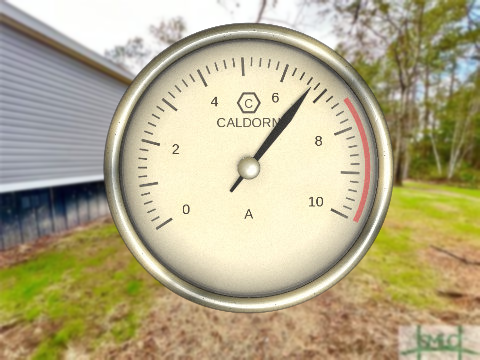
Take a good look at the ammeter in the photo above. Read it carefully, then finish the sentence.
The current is 6.7 A
